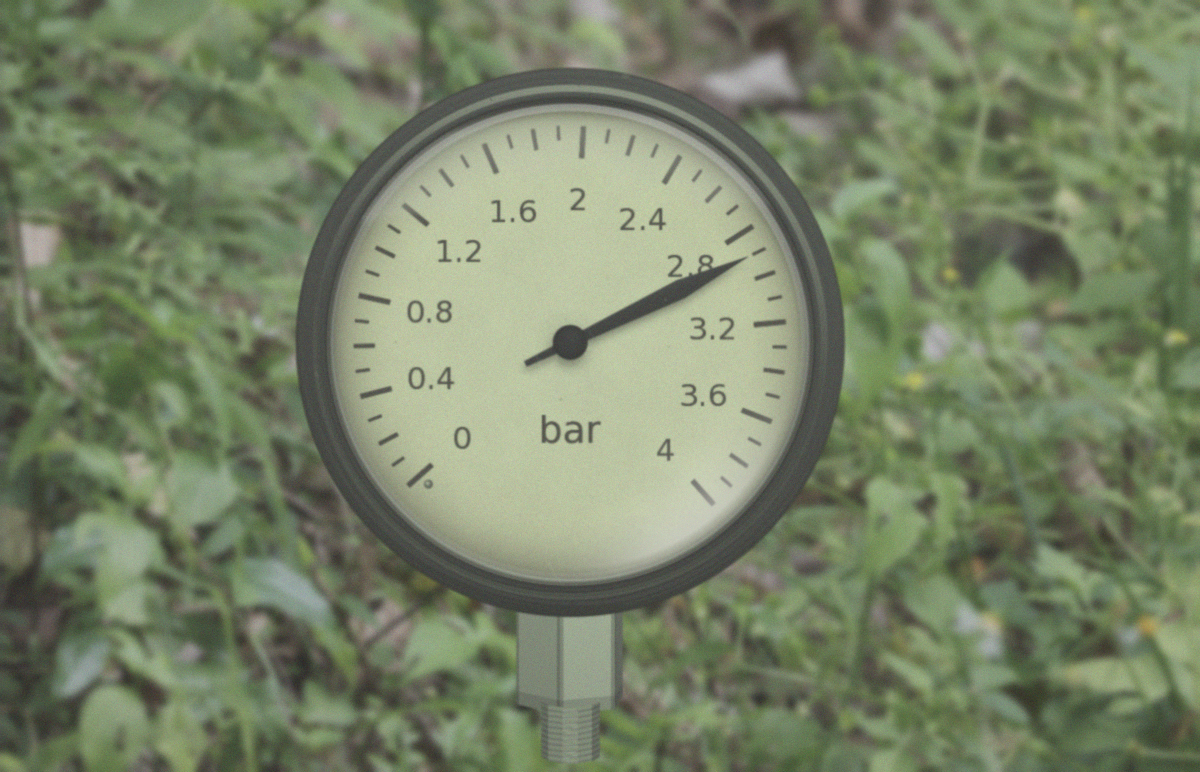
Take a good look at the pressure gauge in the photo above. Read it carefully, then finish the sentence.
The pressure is 2.9 bar
